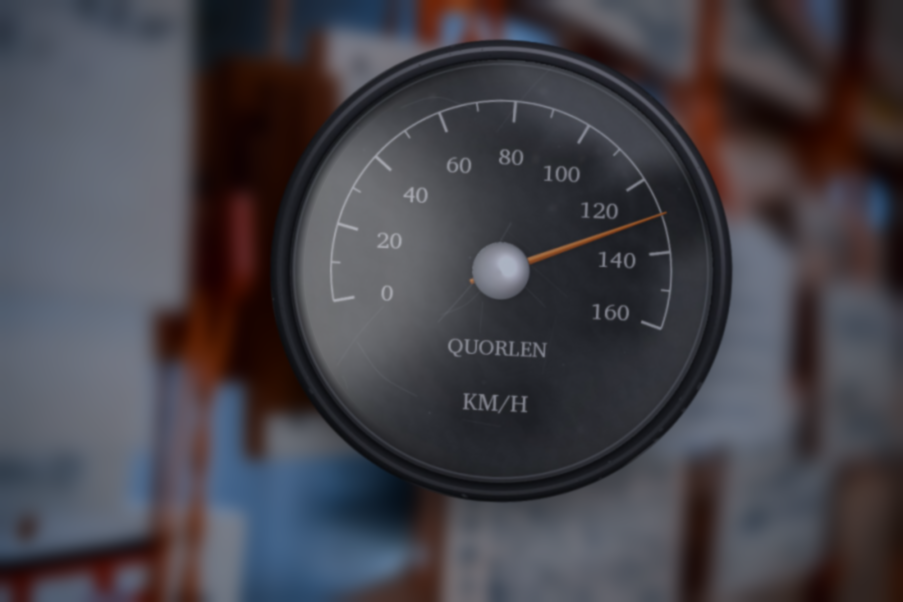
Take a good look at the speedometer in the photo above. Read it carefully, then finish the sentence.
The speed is 130 km/h
